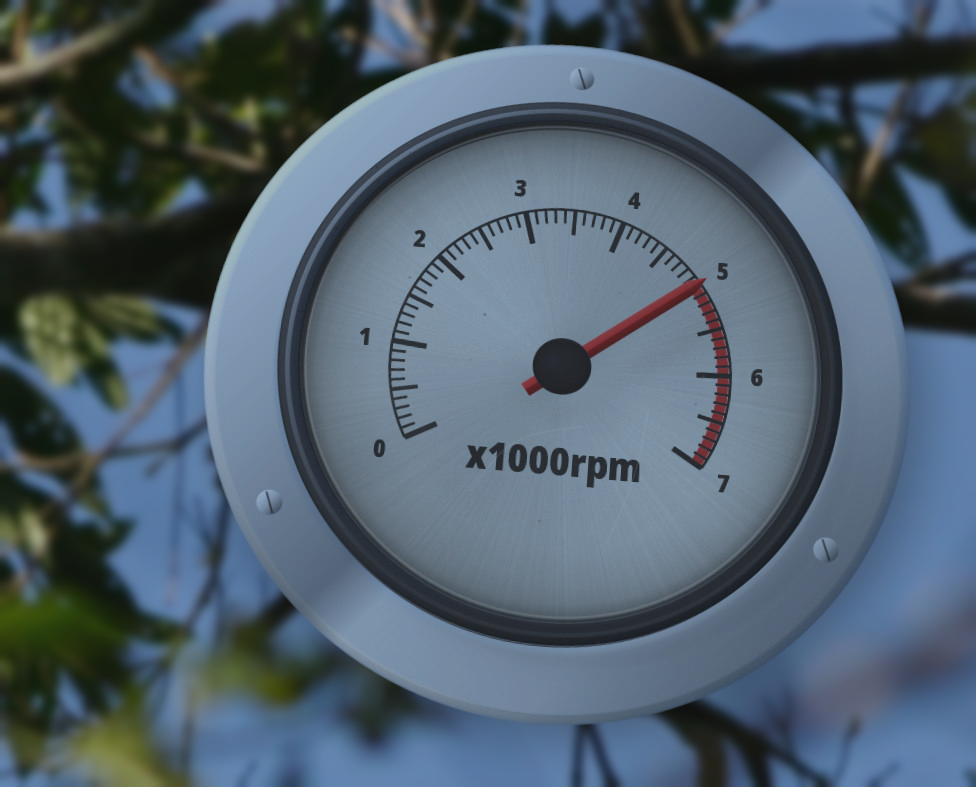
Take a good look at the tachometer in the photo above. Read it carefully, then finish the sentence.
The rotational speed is 5000 rpm
